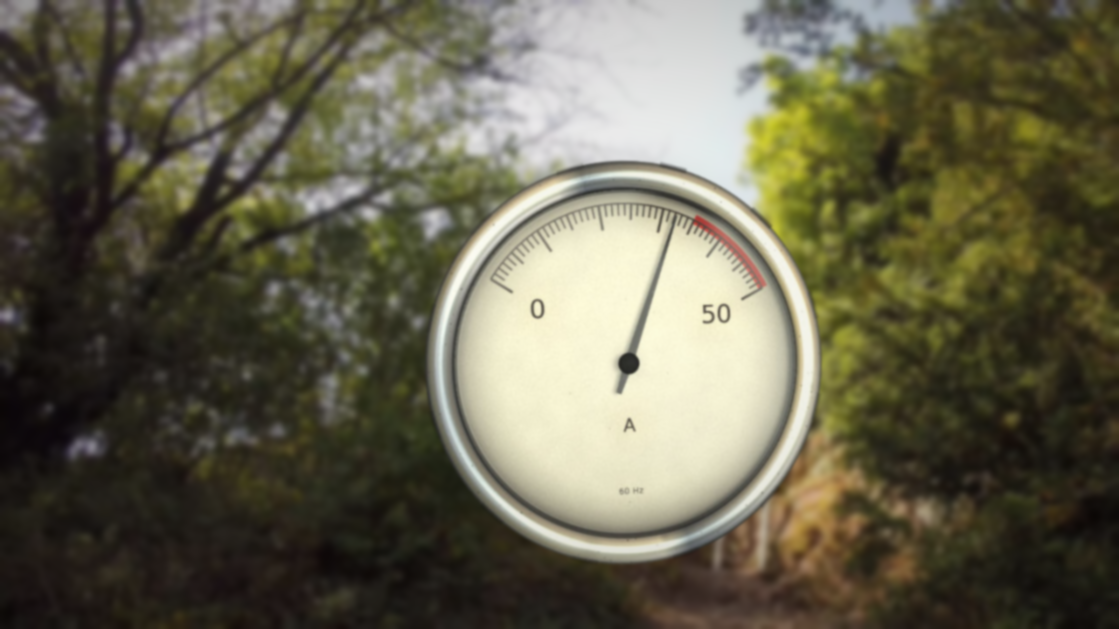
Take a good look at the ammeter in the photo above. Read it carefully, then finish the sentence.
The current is 32 A
